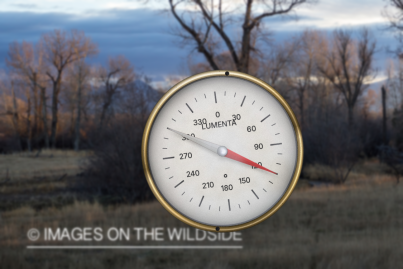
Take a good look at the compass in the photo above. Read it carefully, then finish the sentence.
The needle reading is 120 °
